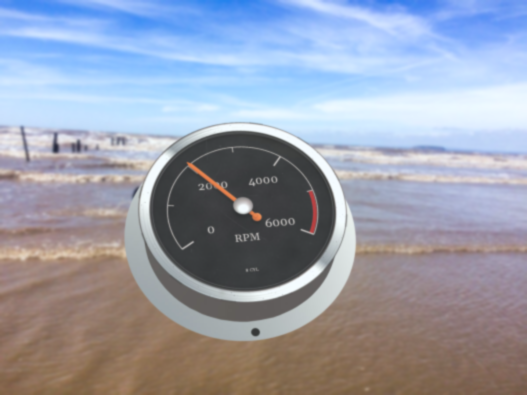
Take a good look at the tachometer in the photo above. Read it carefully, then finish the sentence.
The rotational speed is 2000 rpm
